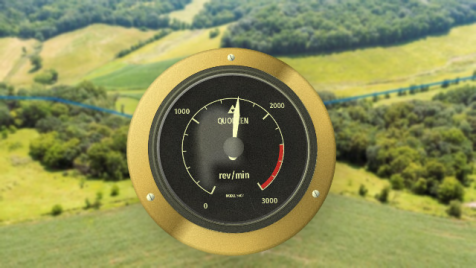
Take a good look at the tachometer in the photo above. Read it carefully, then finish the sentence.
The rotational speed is 1600 rpm
